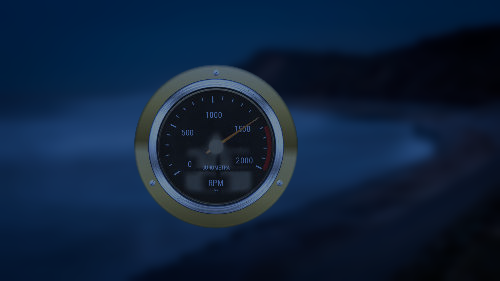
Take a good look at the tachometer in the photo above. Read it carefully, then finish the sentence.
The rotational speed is 1500 rpm
